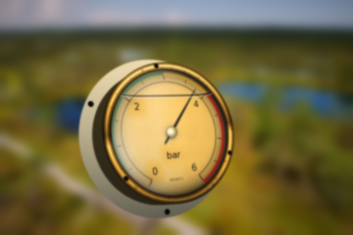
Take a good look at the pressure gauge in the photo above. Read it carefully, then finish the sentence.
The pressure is 3.75 bar
